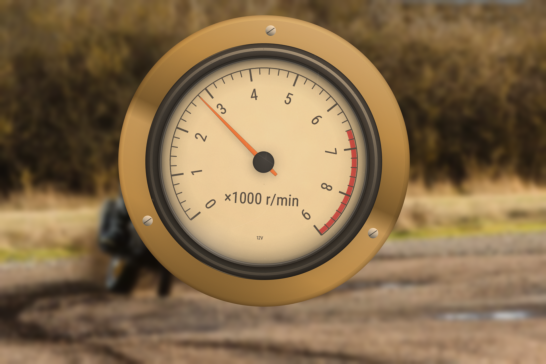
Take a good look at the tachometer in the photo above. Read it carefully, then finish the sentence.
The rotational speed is 2800 rpm
